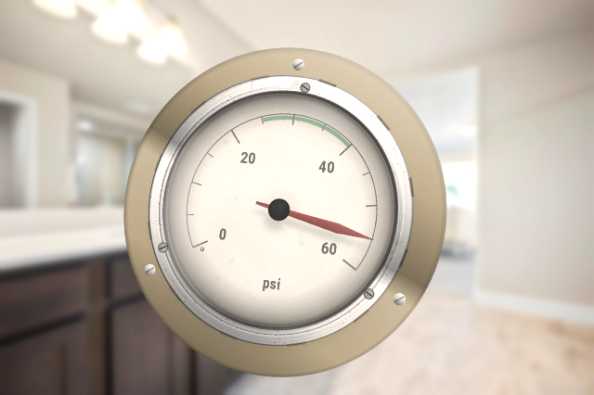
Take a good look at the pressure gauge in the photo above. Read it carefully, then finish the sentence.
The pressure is 55 psi
